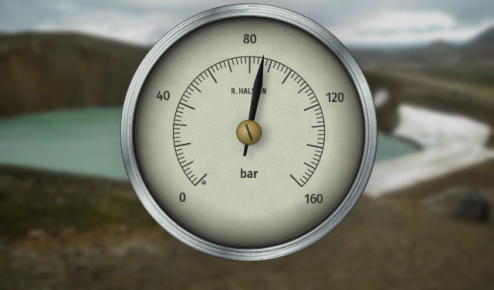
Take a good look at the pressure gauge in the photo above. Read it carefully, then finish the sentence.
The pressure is 86 bar
